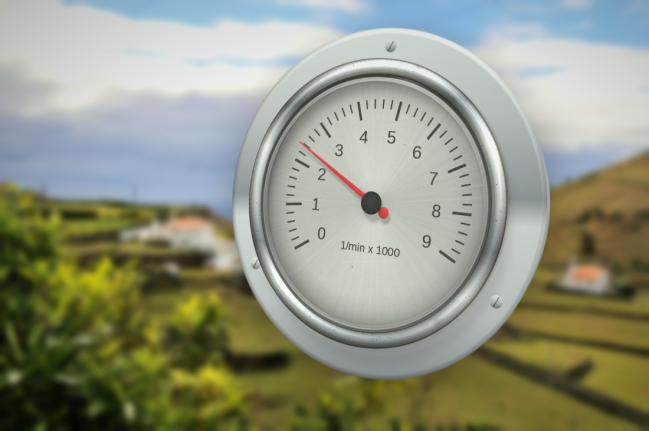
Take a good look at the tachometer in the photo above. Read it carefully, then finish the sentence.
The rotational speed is 2400 rpm
